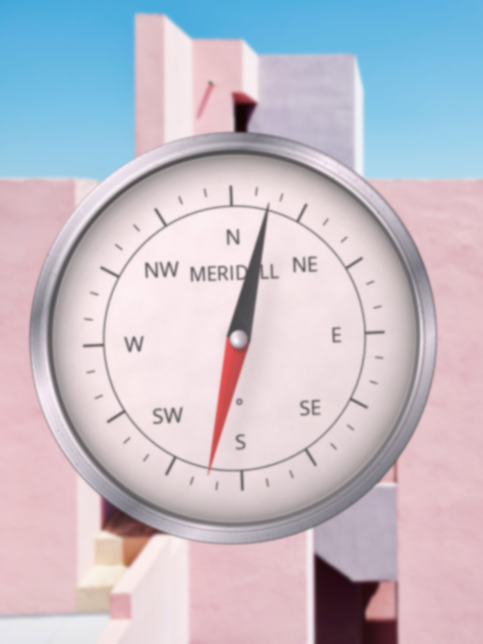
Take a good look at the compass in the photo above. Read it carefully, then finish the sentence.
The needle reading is 195 °
